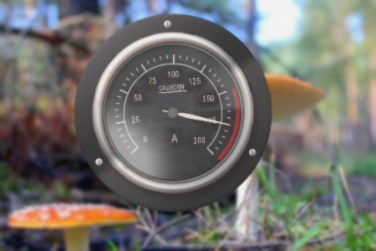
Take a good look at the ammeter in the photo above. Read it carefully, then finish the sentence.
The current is 175 A
